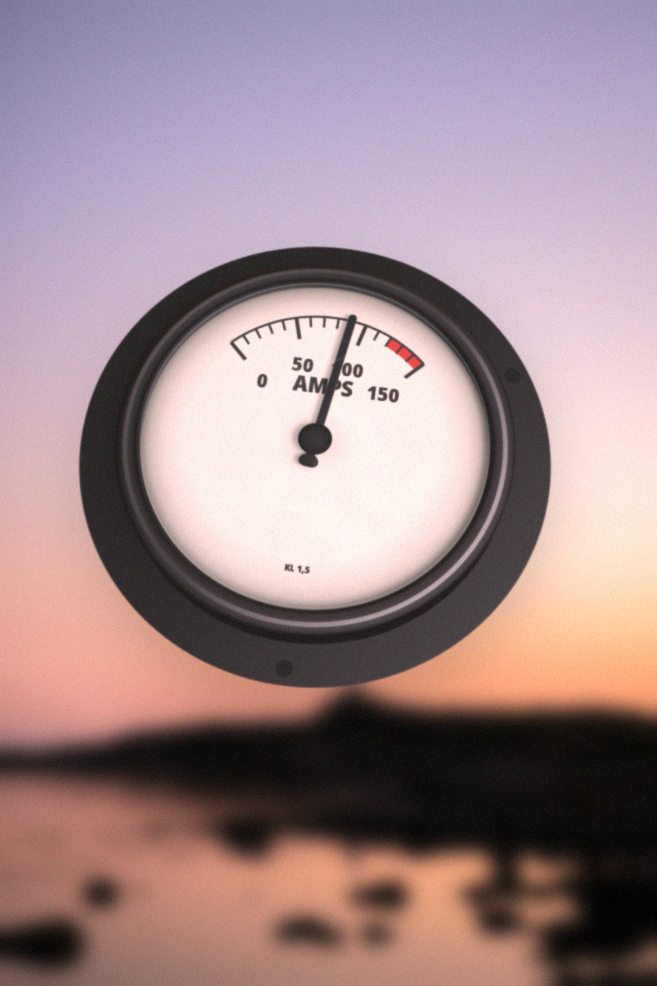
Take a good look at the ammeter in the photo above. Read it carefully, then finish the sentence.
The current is 90 A
